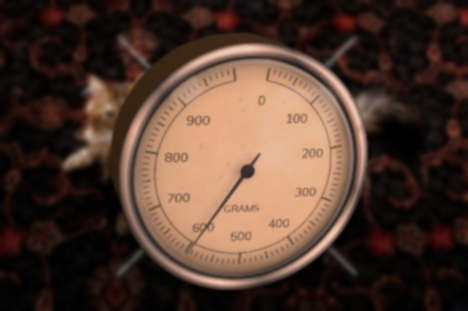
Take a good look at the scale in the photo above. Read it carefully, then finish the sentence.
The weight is 600 g
